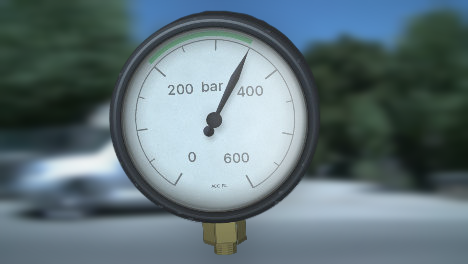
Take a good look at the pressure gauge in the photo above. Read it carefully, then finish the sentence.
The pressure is 350 bar
